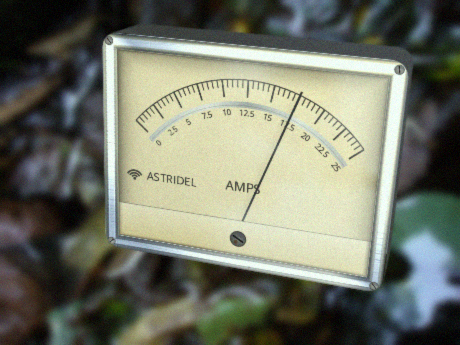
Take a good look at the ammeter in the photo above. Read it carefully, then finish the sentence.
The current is 17.5 A
